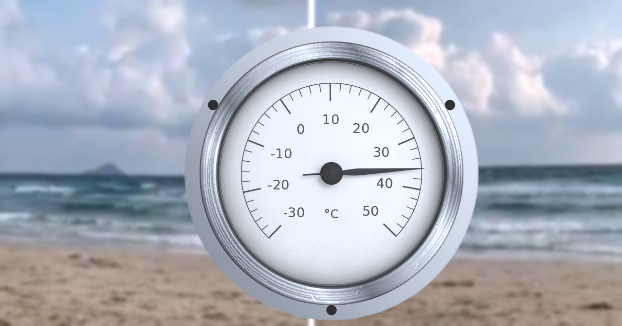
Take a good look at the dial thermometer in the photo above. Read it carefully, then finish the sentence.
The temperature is 36 °C
